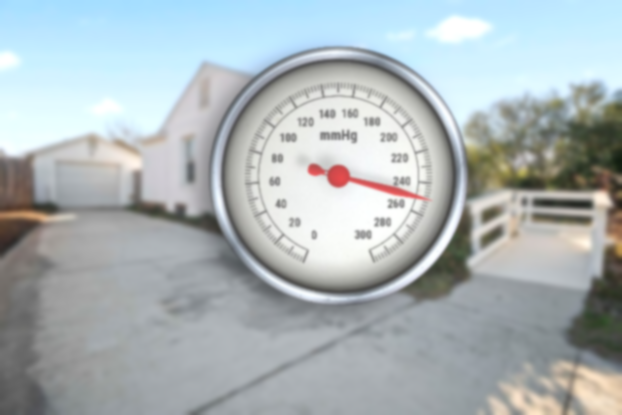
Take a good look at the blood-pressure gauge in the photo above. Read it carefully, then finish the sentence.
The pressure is 250 mmHg
